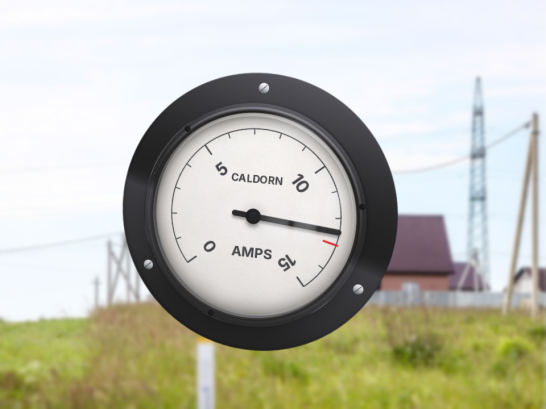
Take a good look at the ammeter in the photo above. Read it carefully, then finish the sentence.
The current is 12.5 A
